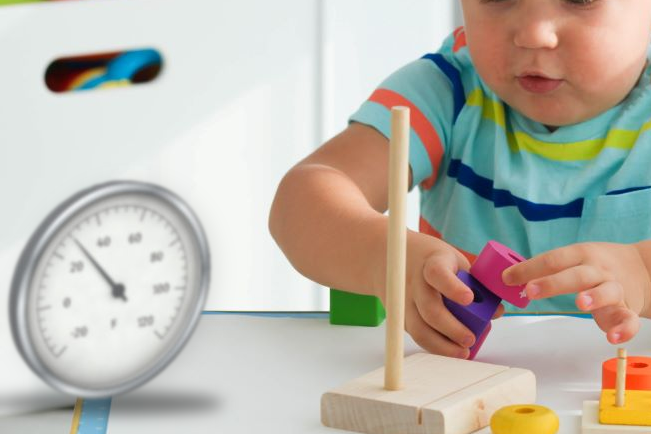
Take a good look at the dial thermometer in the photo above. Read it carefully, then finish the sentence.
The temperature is 28 °F
